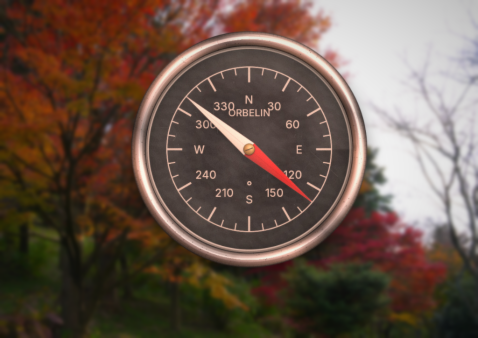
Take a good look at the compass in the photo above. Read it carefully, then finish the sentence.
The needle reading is 130 °
